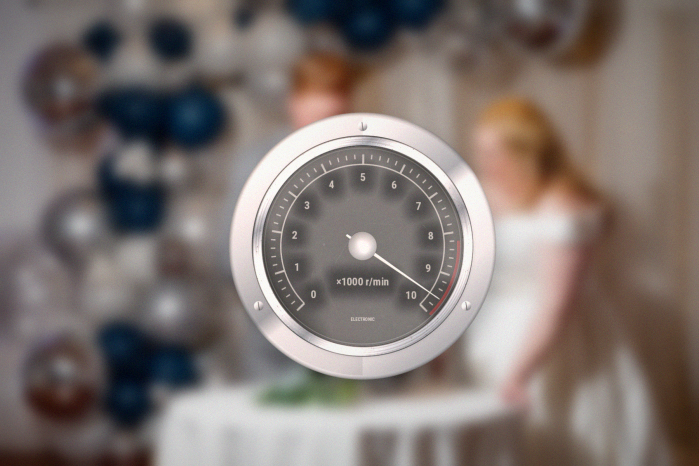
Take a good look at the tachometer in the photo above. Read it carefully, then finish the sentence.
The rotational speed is 9600 rpm
